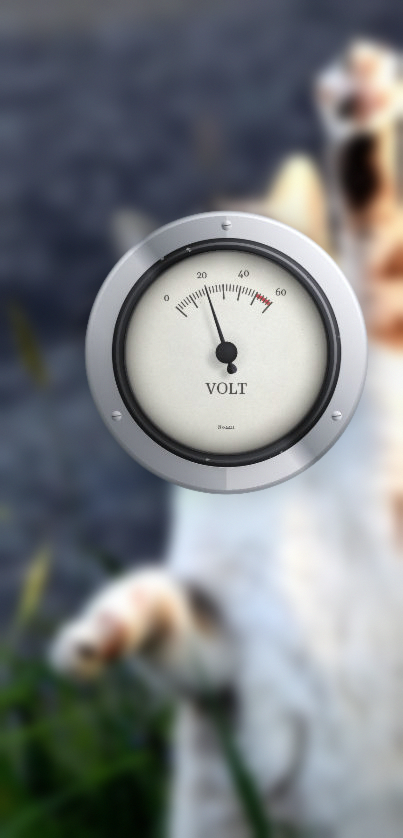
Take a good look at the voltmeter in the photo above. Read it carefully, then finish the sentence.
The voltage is 20 V
